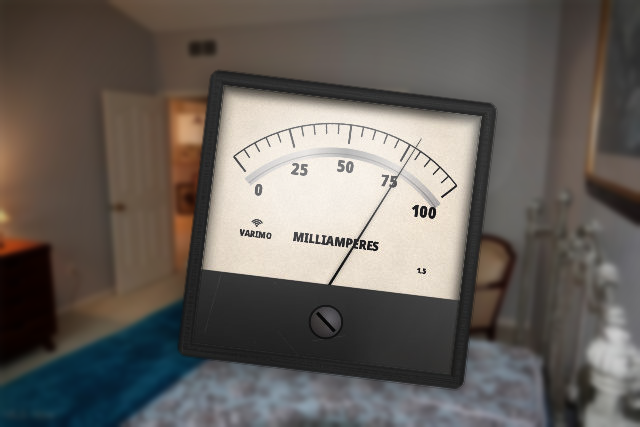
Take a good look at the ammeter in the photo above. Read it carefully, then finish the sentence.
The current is 77.5 mA
